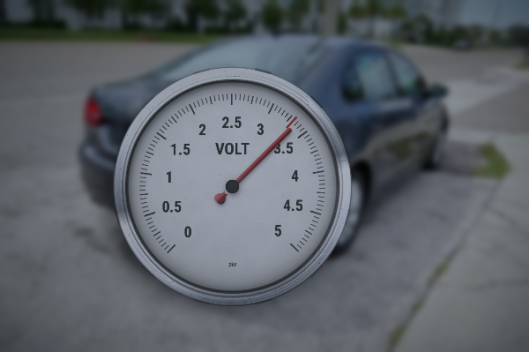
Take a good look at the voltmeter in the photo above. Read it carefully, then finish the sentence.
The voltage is 3.35 V
